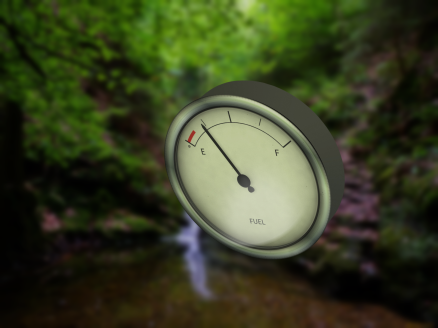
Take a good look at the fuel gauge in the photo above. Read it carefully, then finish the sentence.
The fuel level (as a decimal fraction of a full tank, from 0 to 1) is 0.25
